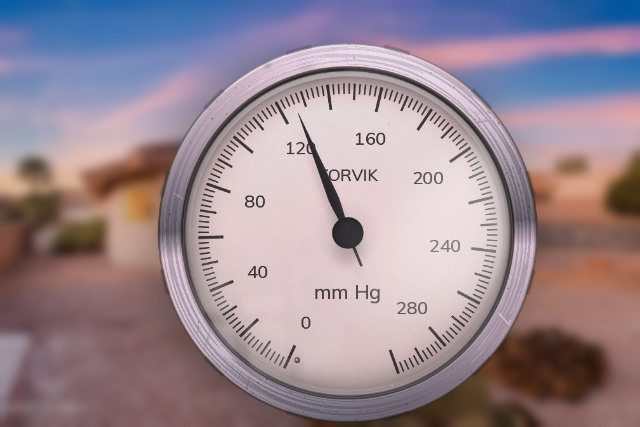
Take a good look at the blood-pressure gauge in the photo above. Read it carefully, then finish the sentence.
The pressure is 126 mmHg
